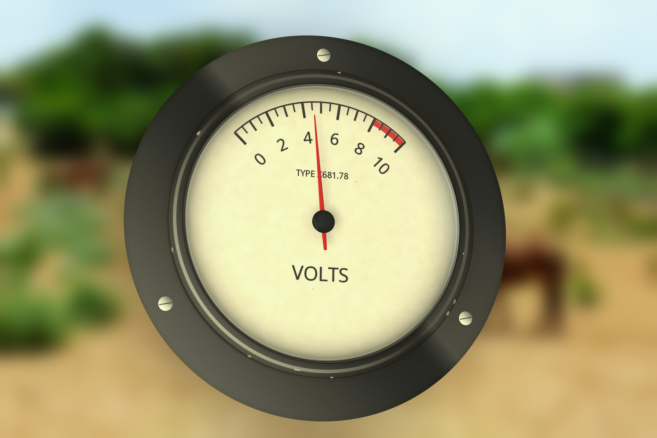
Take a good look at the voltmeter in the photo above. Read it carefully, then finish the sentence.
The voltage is 4.5 V
